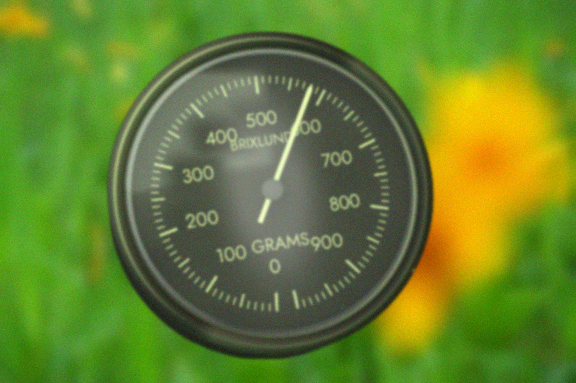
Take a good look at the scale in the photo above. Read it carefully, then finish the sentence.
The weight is 580 g
